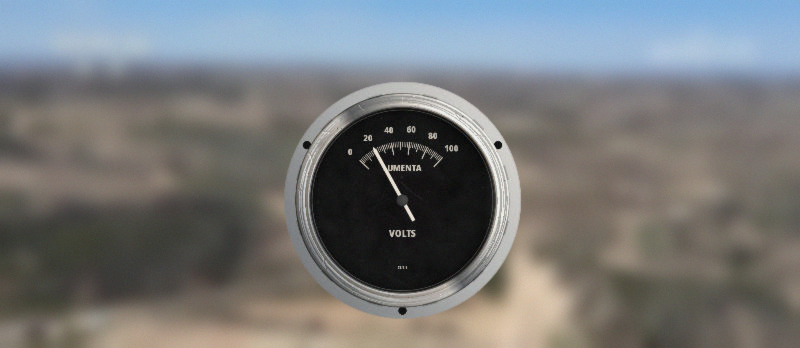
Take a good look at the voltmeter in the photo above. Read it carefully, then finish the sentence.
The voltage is 20 V
